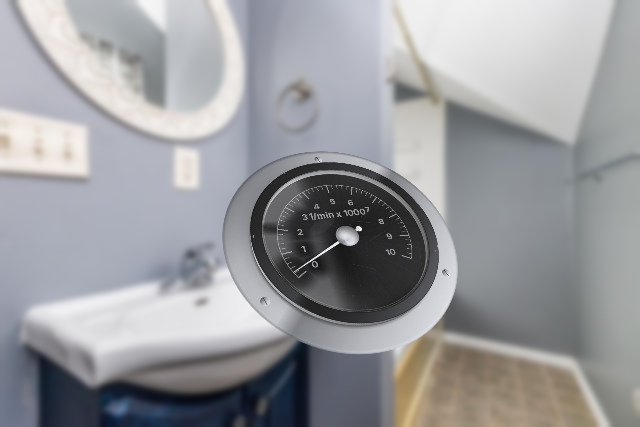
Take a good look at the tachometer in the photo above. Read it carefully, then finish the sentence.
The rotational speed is 200 rpm
